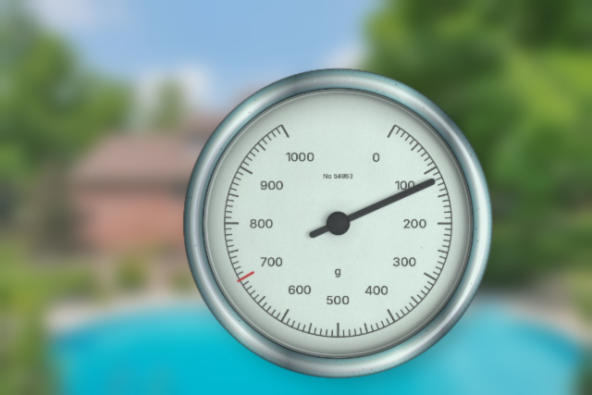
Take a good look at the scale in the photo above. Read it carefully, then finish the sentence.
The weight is 120 g
